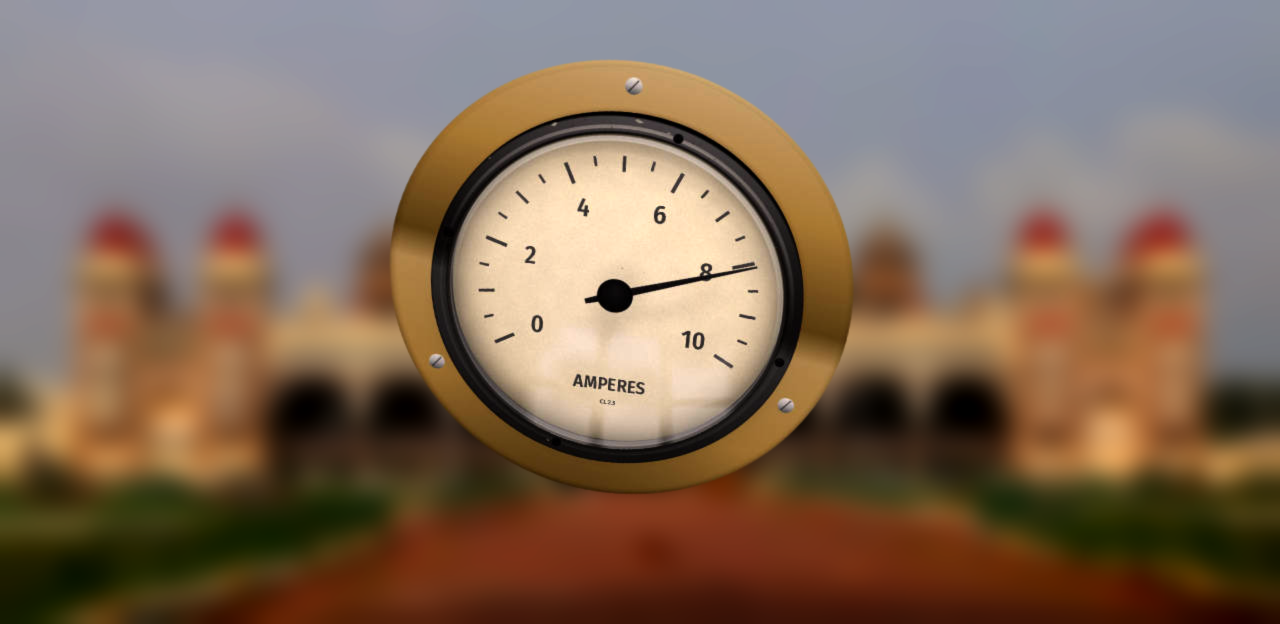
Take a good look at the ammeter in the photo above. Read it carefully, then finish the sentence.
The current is 8 A
